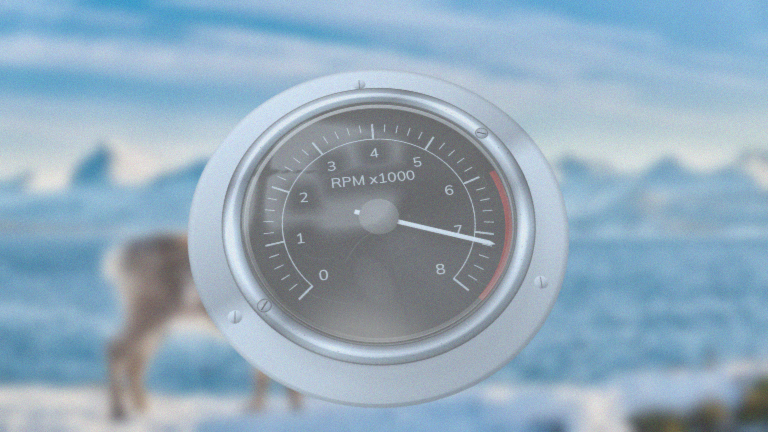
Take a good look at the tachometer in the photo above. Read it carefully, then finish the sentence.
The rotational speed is 7200 rpm
